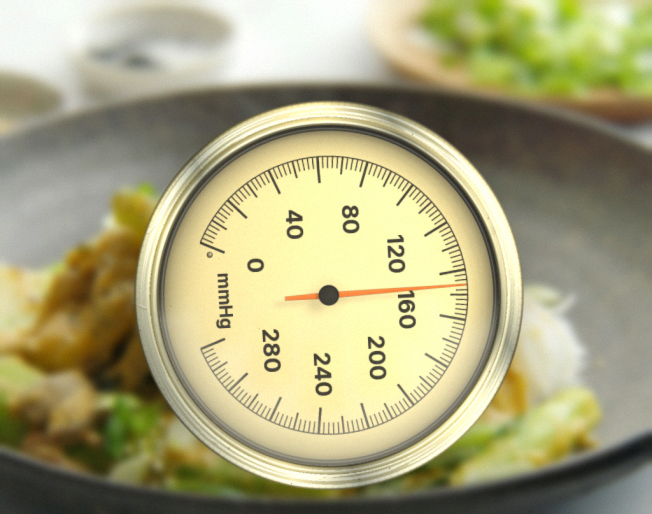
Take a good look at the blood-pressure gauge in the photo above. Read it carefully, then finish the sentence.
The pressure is 146 mmHg
